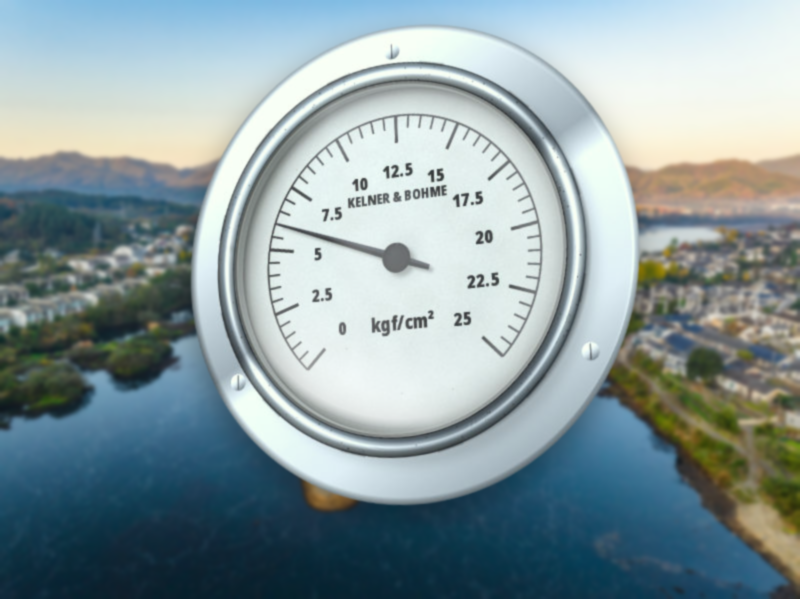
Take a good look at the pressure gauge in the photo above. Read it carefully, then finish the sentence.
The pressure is 6 kg/cm²
